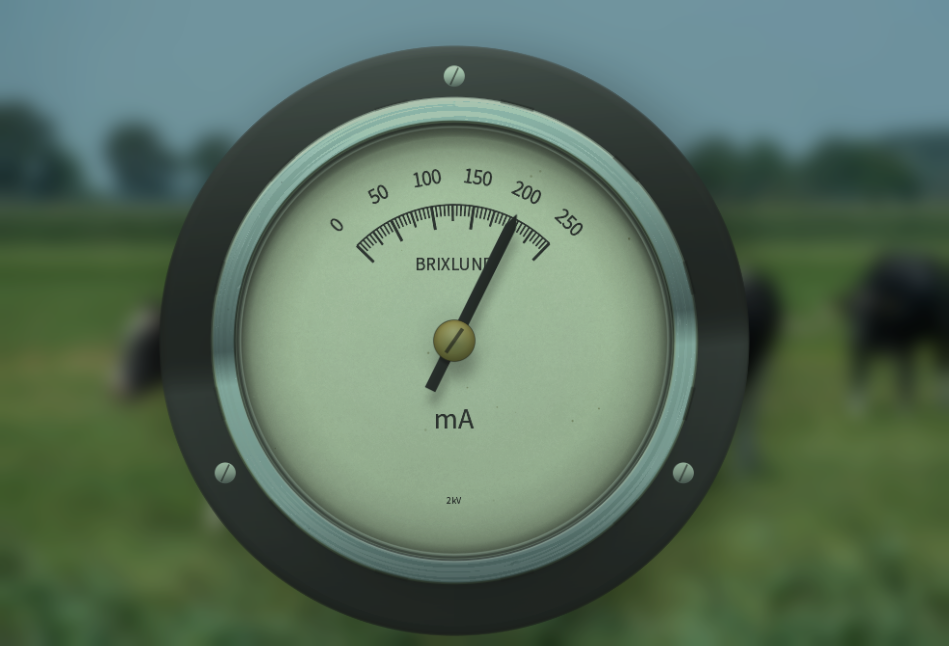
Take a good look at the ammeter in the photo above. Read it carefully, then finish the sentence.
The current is 200 mA
